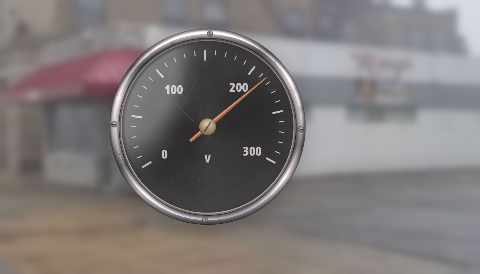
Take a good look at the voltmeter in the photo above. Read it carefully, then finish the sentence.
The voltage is 215 V
